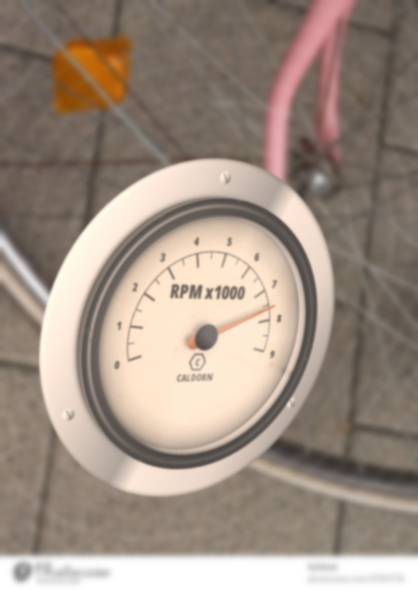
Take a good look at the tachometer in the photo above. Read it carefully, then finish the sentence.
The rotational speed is 7500 rpm
